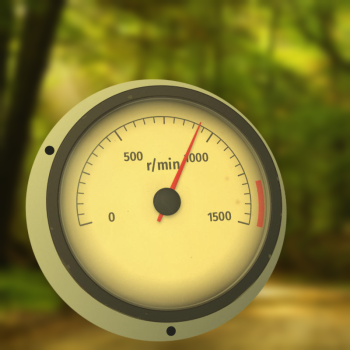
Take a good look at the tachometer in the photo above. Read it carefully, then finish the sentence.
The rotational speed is 925 rpm
